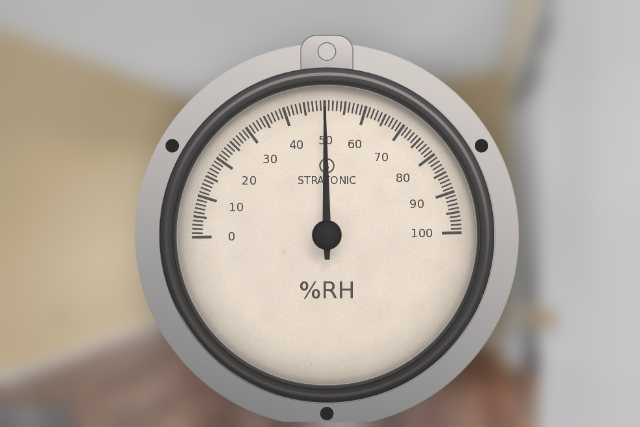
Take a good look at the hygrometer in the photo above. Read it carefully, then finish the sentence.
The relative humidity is 50 %
